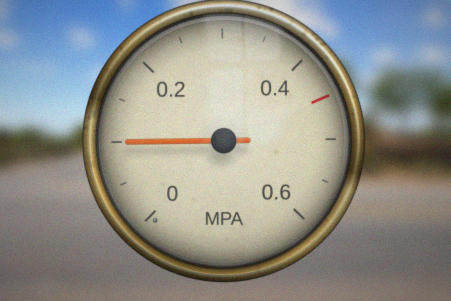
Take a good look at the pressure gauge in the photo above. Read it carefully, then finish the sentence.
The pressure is 0.1 MPa
